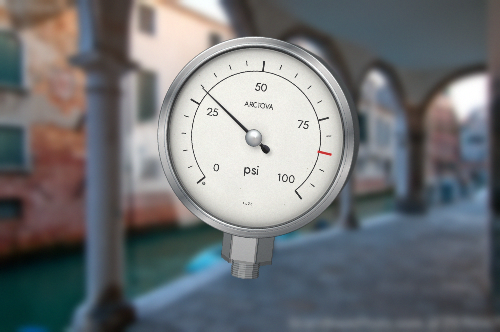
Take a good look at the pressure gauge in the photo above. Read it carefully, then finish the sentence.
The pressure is 30 psi
